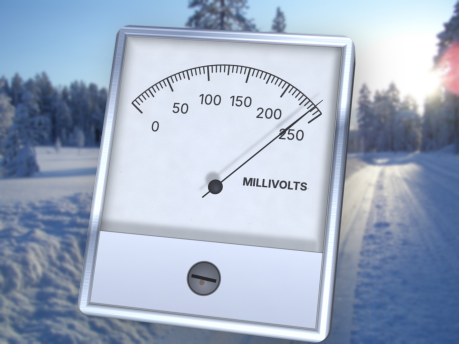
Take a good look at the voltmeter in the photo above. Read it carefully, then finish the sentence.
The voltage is 240 mV
